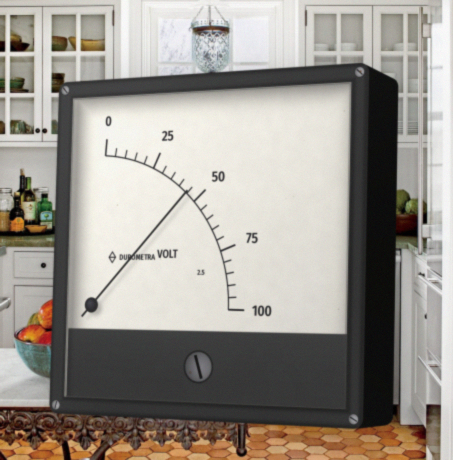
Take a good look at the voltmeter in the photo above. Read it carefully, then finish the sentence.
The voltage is 45 V
